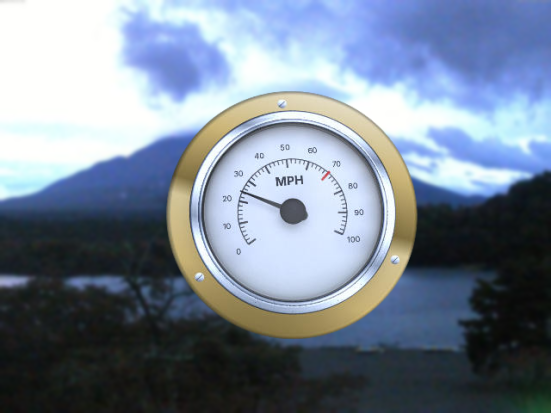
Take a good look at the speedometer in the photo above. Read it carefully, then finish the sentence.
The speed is 24 mph
